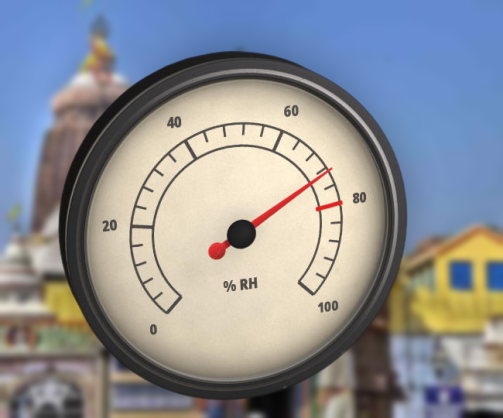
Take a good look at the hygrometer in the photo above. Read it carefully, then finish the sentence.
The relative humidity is 72 %
